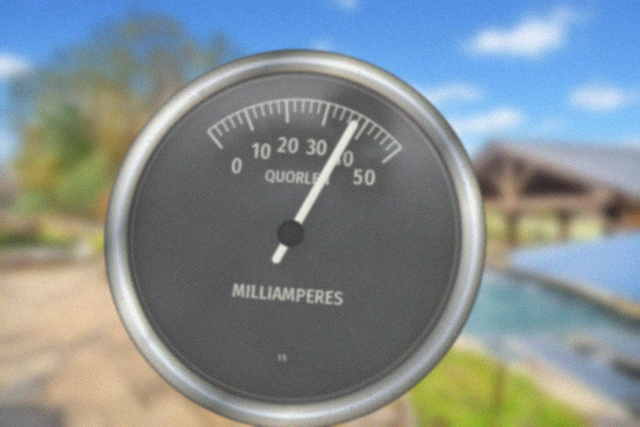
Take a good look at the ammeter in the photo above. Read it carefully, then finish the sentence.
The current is 38 mA
